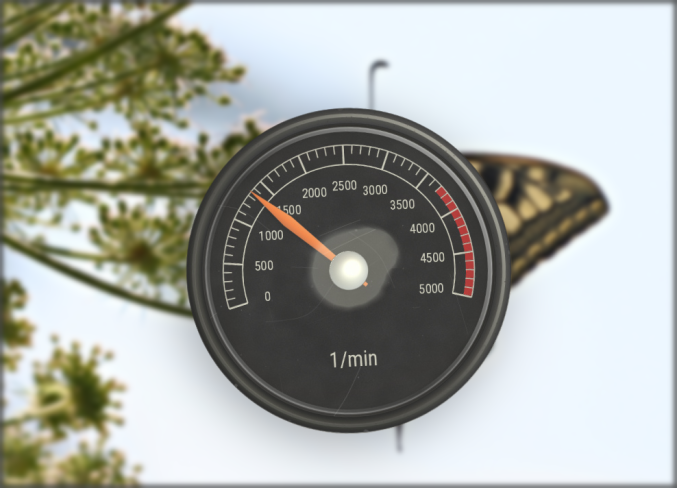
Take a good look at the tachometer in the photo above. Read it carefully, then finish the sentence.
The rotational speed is 1350 rpm
